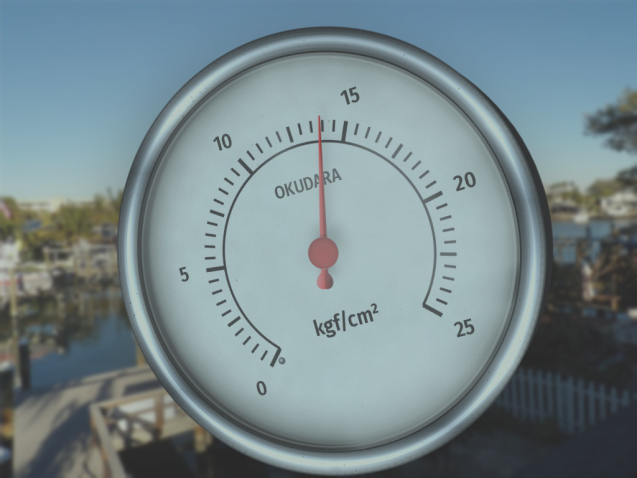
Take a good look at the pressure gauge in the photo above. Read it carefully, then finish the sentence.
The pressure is 14 kg/cm²
